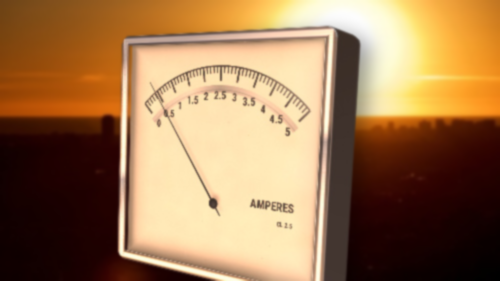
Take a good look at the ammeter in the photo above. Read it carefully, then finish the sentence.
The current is 0.5 A
